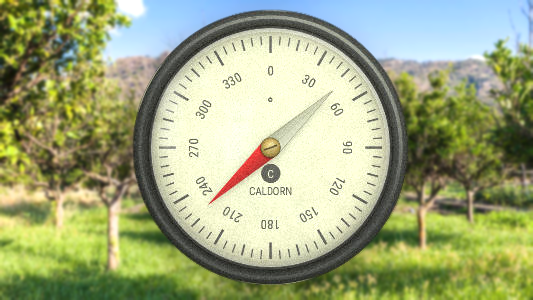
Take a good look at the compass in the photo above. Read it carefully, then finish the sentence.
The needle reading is 227.5 °
